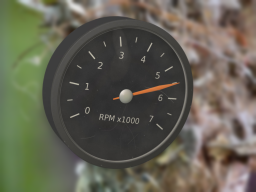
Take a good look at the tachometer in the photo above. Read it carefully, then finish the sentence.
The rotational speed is 5500 rpm
